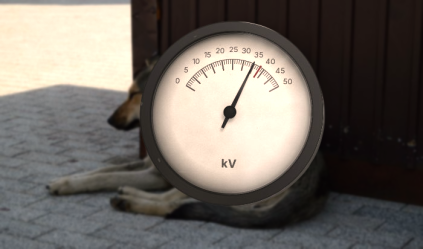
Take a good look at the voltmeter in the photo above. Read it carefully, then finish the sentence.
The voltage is 35 kV
